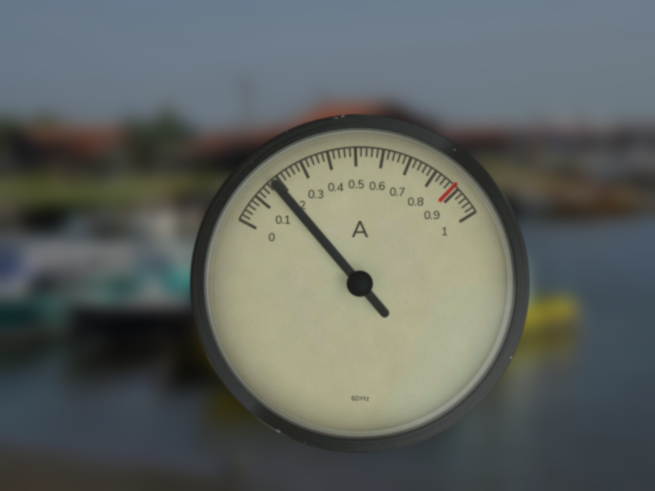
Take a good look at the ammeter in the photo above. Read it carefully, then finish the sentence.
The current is 0.18 A
